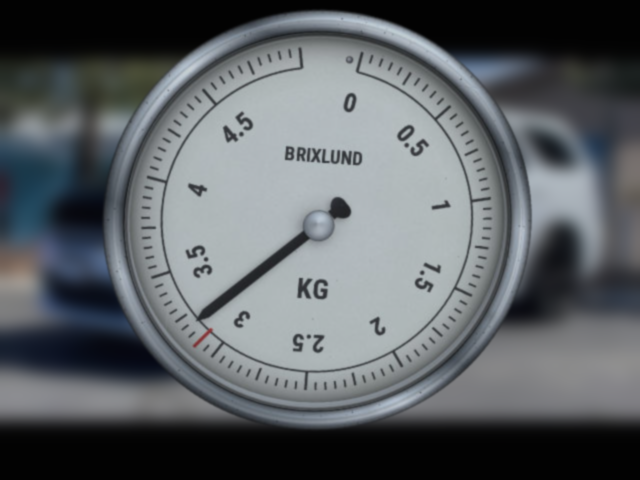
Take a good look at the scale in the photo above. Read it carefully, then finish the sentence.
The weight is 3.2 kg
